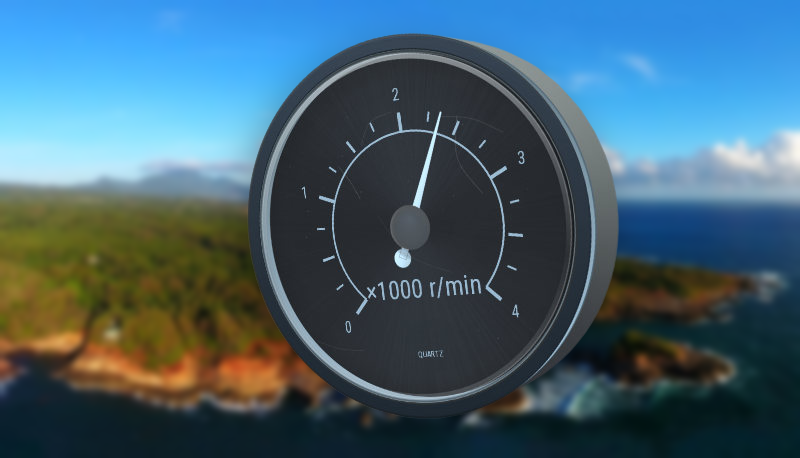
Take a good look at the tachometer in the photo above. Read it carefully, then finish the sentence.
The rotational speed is 2375 rpm
